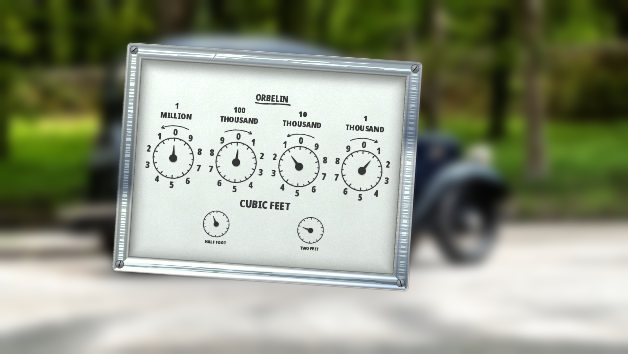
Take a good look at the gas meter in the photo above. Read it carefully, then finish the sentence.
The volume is 1100 ft³
